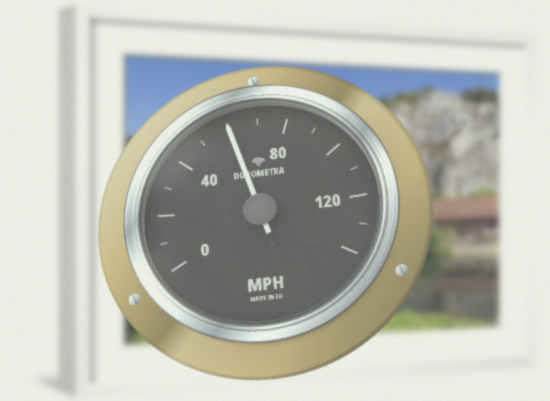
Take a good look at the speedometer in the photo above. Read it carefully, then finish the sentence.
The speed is 60 mph
